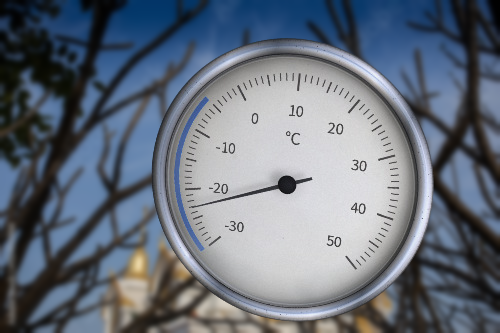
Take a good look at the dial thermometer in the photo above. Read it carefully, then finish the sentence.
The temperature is -23 °C
